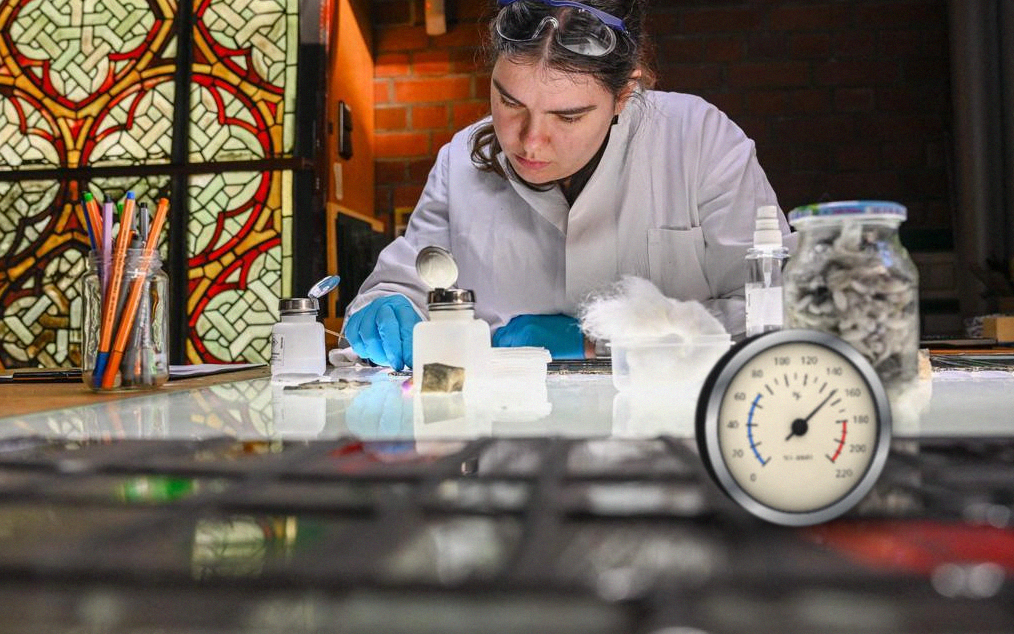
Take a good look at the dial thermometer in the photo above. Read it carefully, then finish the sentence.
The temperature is 150 °F
